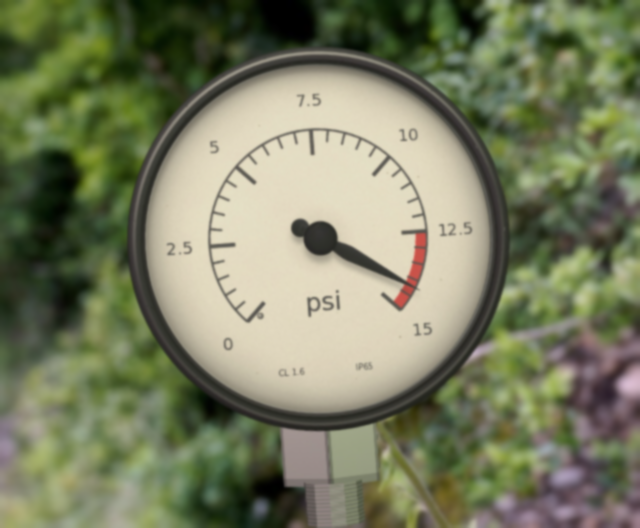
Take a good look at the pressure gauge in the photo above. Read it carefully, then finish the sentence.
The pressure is 14.25 psi
